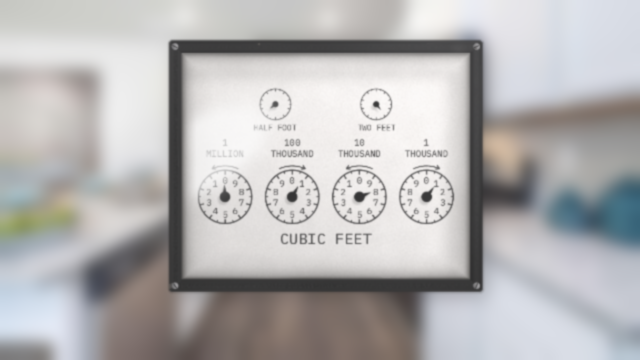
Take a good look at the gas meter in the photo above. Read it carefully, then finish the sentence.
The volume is 8100 ft³
